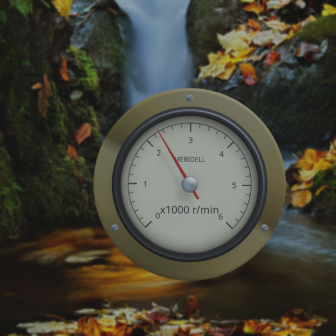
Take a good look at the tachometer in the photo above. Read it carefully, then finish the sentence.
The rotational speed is 2300 rpm
